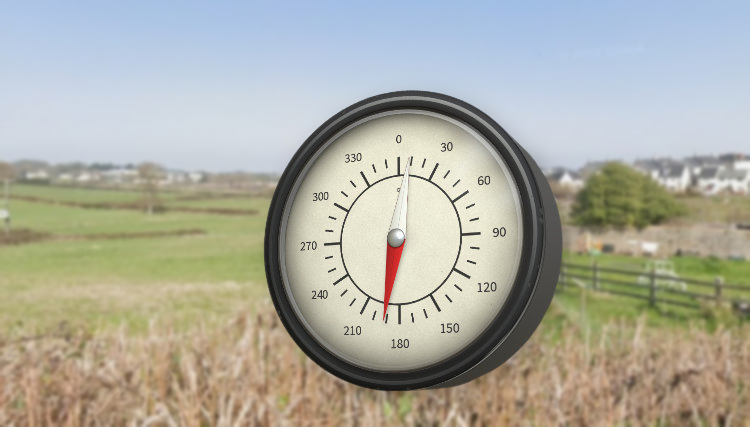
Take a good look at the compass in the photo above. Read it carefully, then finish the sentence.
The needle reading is 190 °
